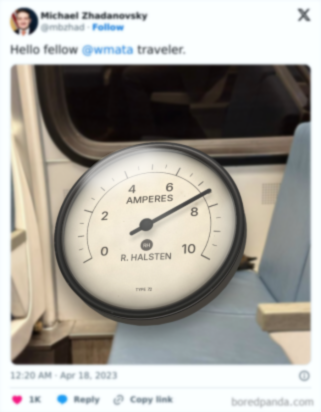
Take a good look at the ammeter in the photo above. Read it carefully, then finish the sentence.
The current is 7.5 A
